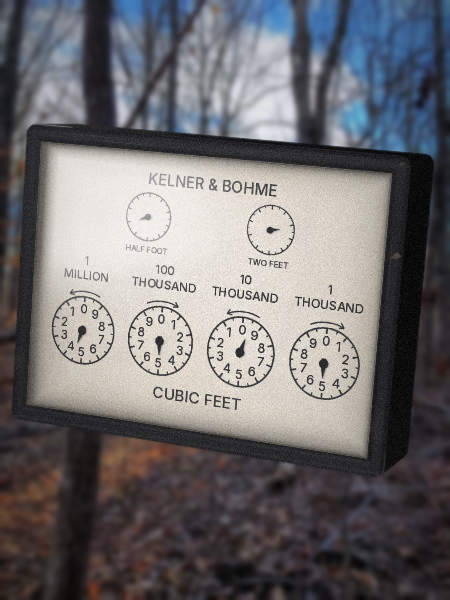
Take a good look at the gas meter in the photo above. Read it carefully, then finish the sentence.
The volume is 449500 ft³
